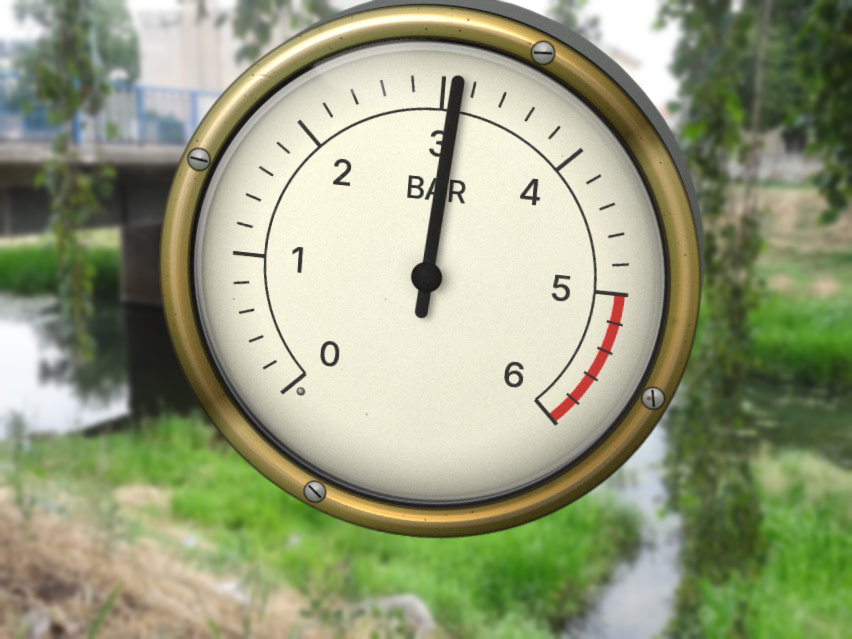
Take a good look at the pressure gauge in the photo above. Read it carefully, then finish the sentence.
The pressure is 3.1 bar
